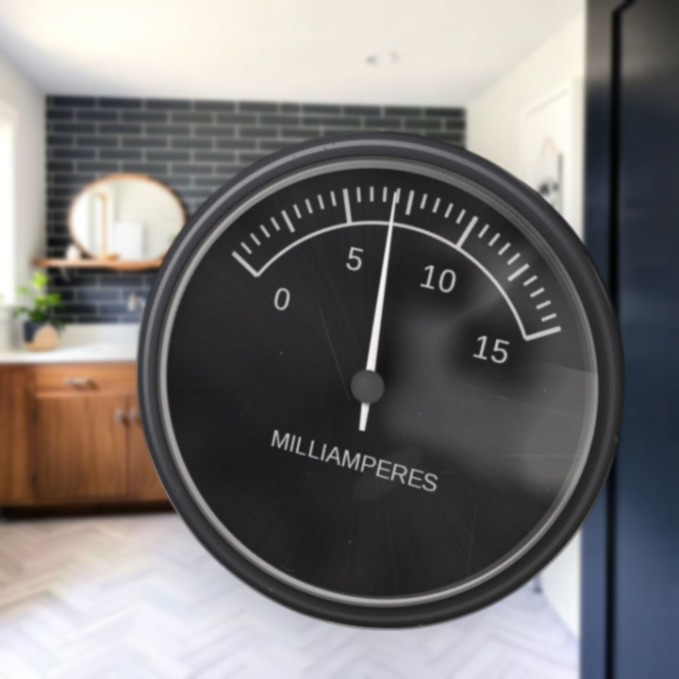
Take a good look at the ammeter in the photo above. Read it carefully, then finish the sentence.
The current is 7 mA
